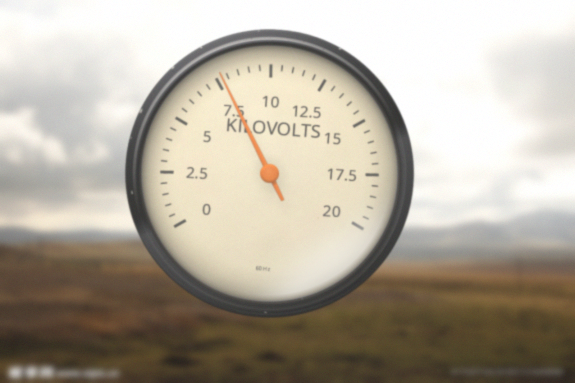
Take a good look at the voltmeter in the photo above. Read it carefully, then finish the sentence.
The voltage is 7.75 kV
